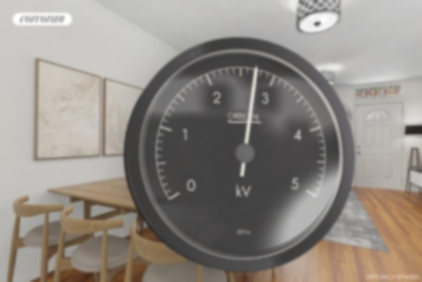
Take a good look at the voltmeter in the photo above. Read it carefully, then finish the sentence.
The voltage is 2.7 kV
